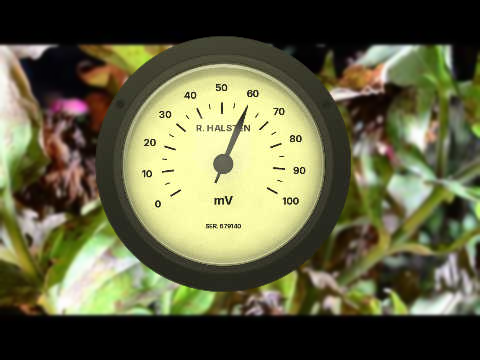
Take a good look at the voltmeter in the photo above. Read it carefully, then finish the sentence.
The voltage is 60 mV
